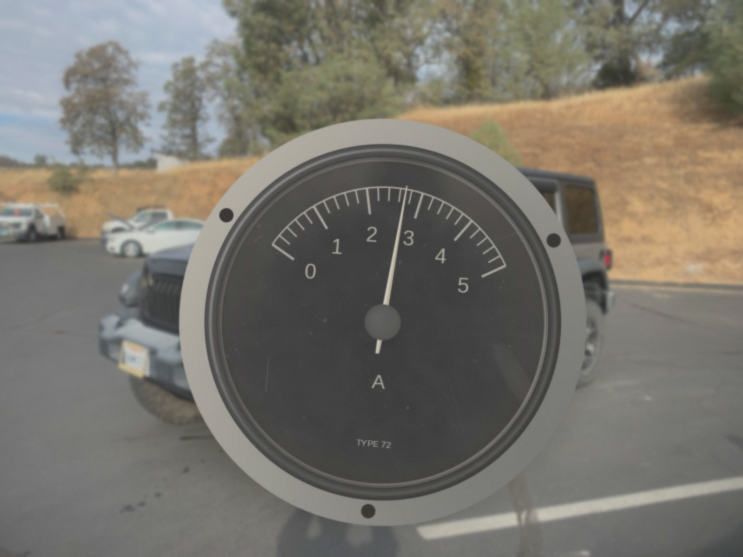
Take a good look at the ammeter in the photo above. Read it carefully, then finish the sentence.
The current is 2.7 A
